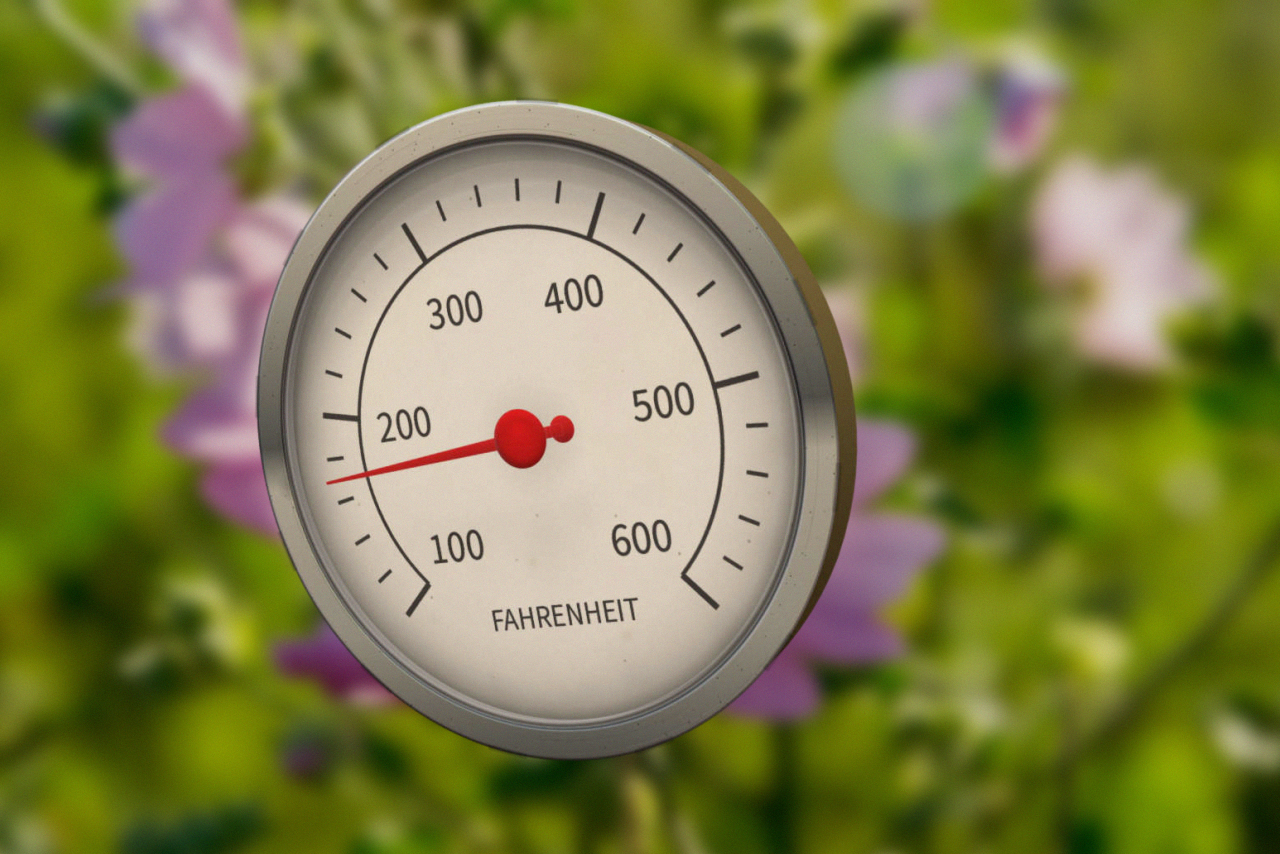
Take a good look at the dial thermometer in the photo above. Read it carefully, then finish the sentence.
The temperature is 170 °F
